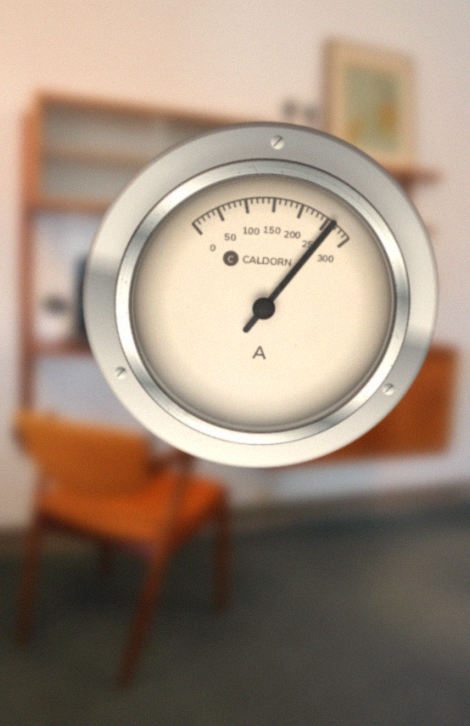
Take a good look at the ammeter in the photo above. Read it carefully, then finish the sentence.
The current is 260 A
